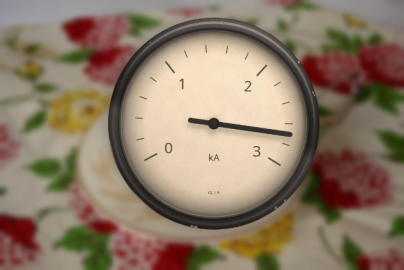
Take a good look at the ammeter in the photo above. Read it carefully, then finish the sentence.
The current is 2.7 kA
